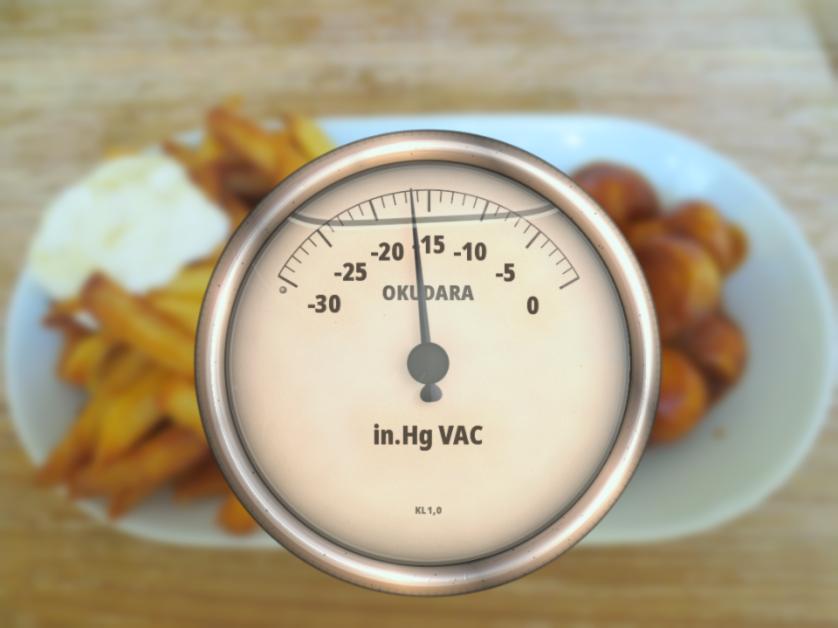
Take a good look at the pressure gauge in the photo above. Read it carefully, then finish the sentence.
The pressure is -16.5 inHg
